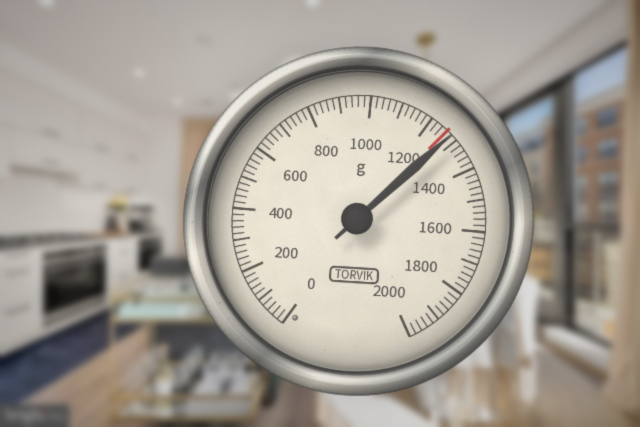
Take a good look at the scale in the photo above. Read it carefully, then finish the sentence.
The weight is 1280 g
